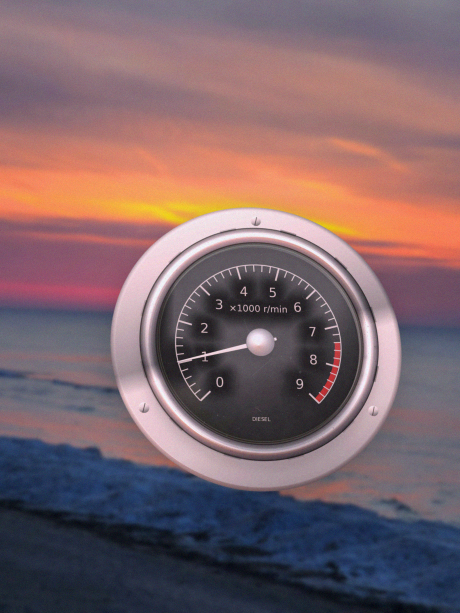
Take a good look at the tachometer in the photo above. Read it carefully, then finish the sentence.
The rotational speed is 1000 rpm
